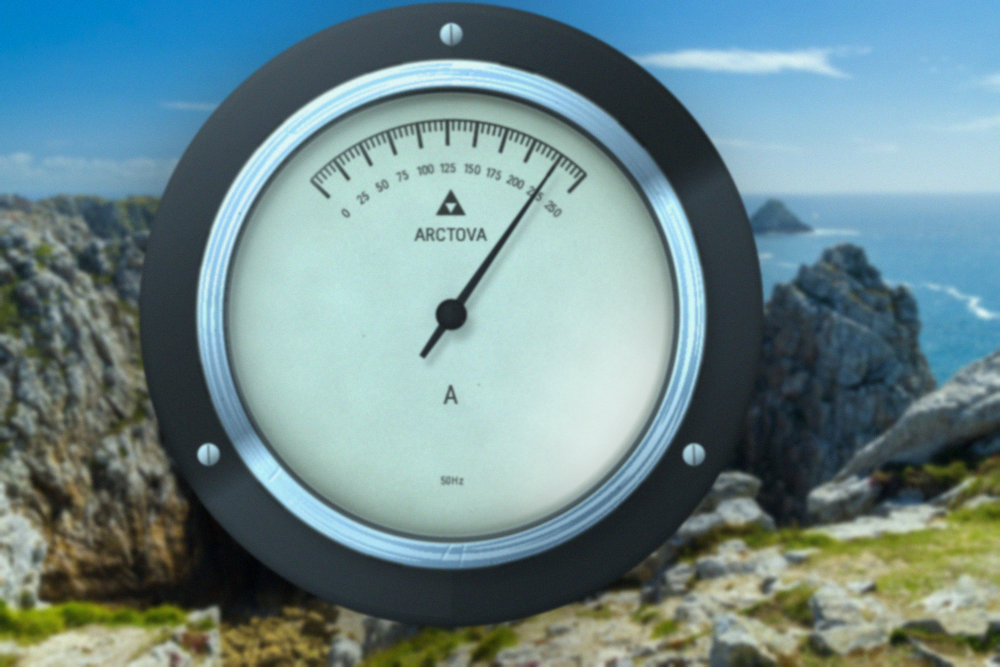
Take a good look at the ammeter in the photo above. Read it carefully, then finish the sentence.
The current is 225 A
